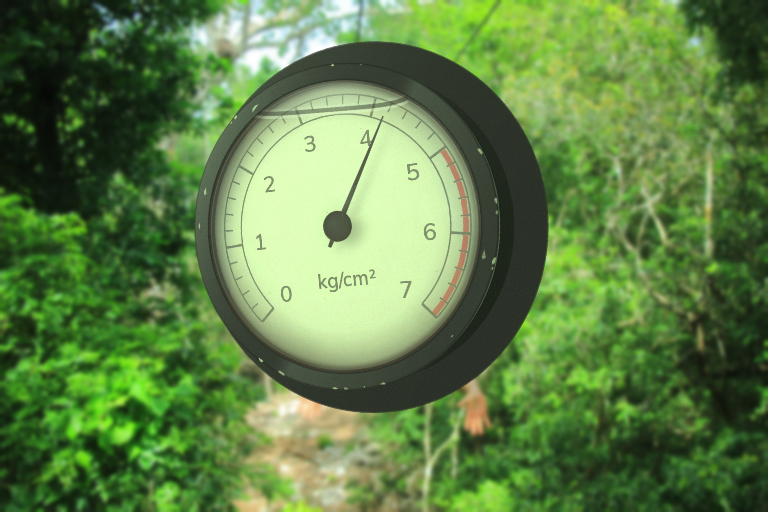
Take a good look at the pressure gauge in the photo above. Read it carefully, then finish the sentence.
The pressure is 4.2 kg/cm²
